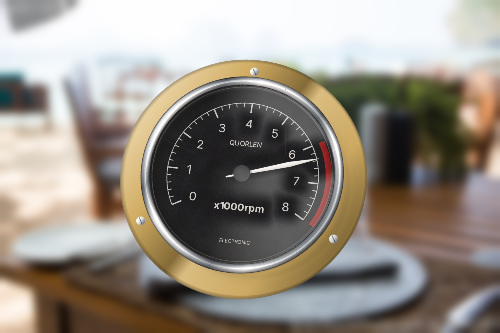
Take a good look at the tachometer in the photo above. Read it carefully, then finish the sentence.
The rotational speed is 6400 rpm
